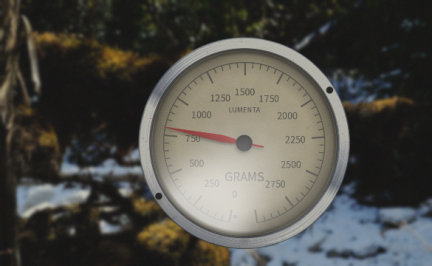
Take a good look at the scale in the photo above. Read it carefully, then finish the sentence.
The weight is 800 g
